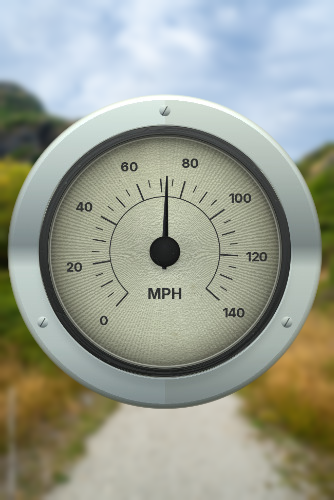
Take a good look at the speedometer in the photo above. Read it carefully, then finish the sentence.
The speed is 72.5 mph
